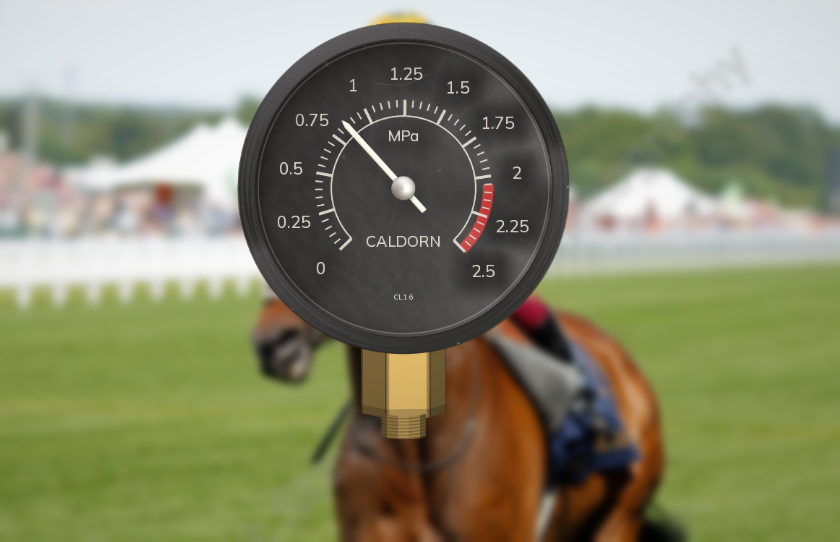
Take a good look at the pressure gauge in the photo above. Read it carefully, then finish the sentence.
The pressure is 0.85 MPa
